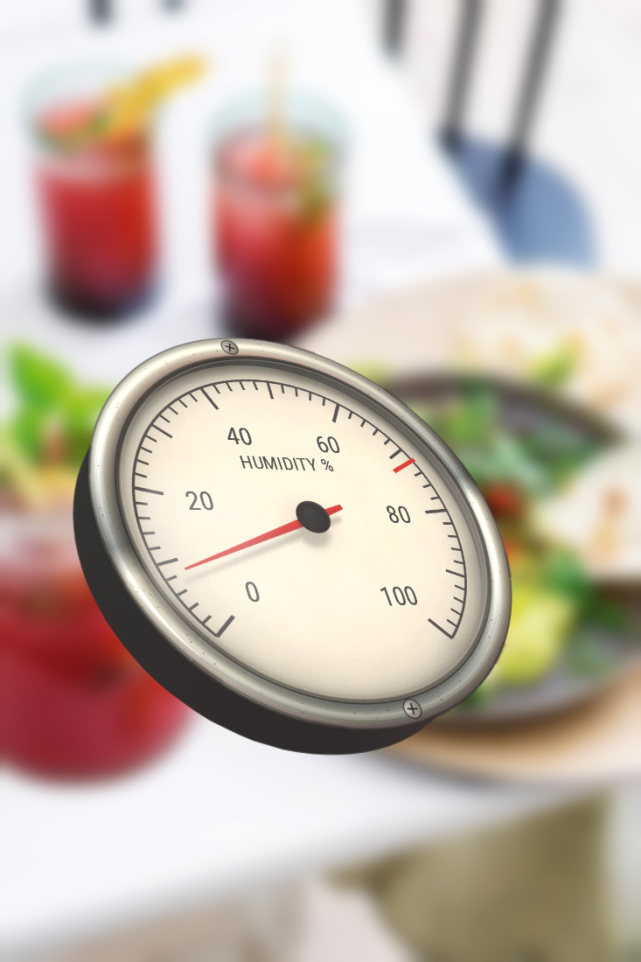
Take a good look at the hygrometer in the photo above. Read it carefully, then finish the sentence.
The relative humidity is 8 %
